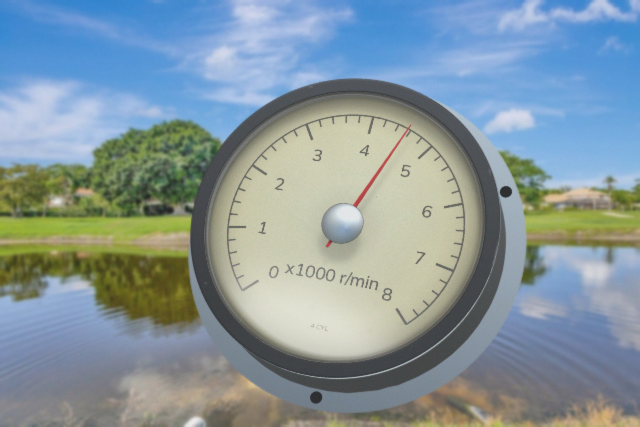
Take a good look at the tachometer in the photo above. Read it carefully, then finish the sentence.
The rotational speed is 4600 rpm
